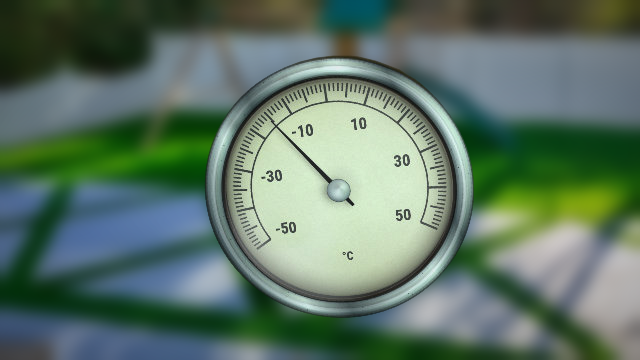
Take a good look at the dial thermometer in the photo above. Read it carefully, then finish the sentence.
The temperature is -15 °C
